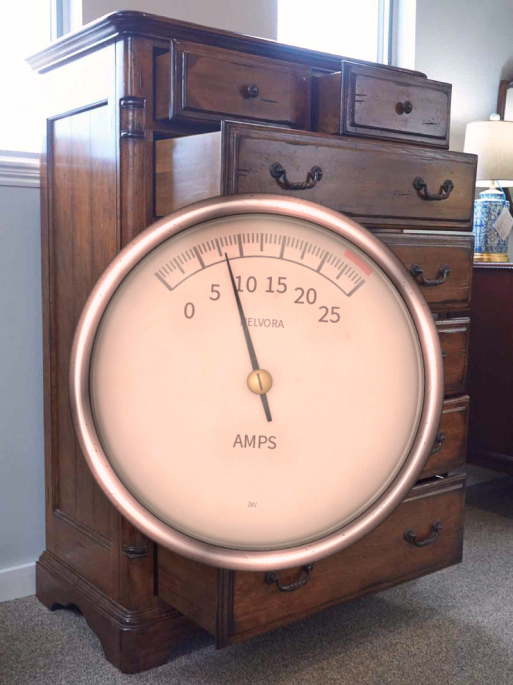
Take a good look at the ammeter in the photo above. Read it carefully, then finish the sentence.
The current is 8 A
